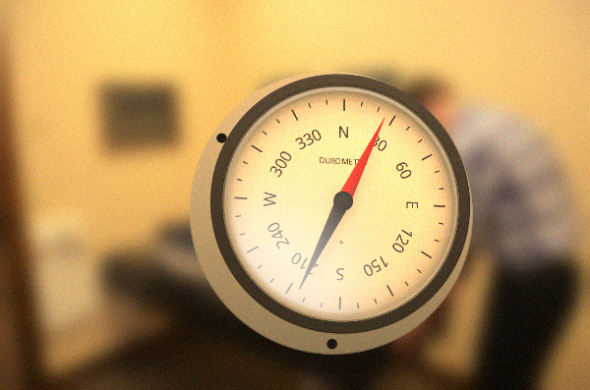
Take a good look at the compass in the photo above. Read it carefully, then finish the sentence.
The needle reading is 25 °
